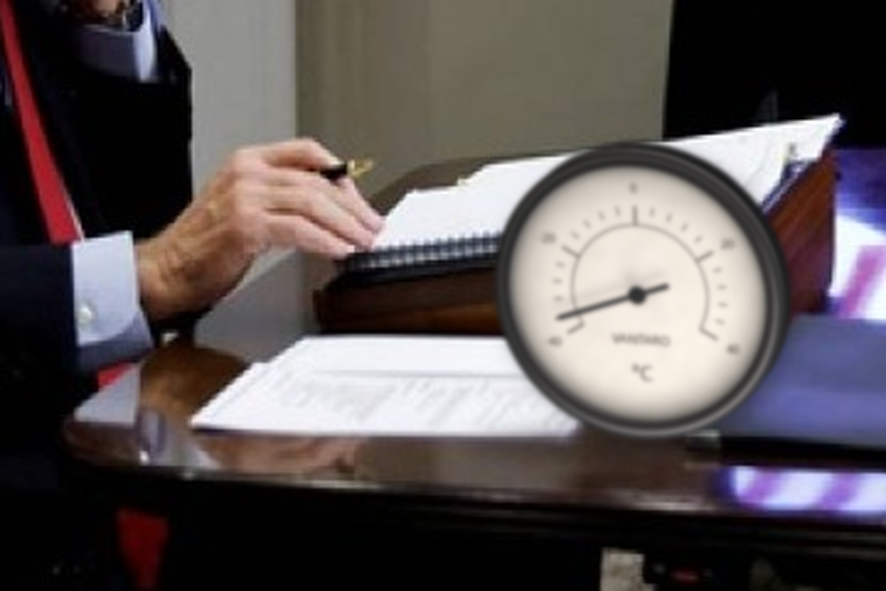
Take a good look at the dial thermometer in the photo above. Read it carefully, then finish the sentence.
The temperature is -36 °C
